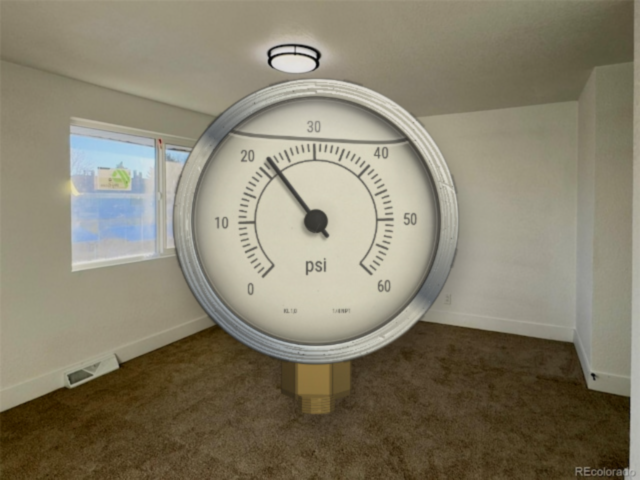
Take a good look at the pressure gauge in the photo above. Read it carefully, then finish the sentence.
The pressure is 22 psi
